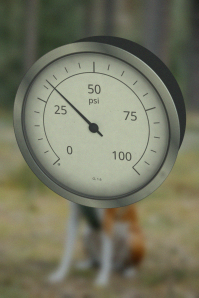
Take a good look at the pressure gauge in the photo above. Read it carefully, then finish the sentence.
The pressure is 32.5 psi
